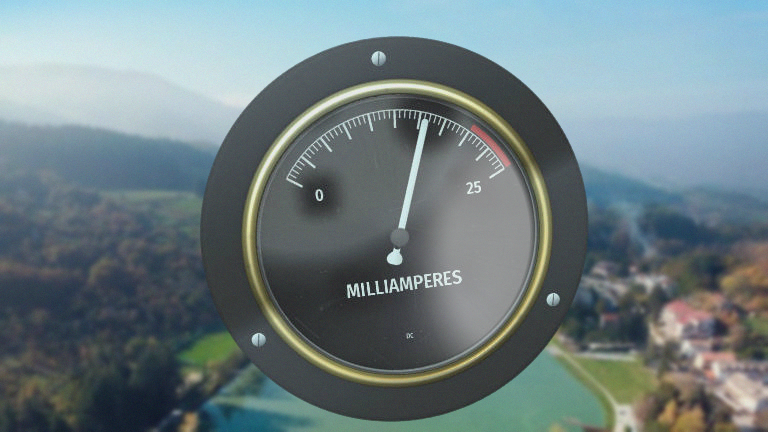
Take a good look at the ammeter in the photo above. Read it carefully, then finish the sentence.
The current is 15.5 mA
